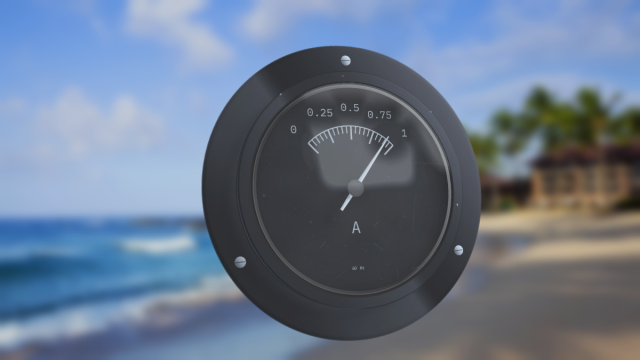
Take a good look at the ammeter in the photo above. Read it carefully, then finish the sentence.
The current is 0.9 A
